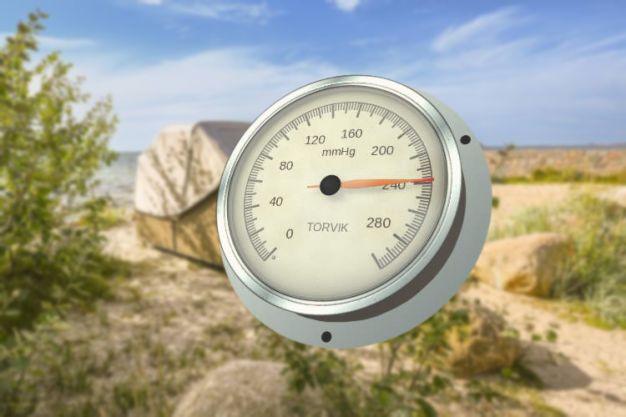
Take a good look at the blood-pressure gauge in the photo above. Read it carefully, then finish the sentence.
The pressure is 240 mmHg
